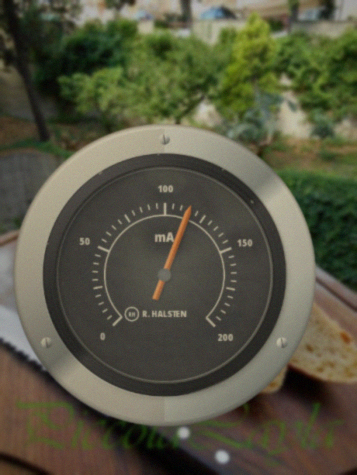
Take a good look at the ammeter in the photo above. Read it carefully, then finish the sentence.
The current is 115 mA
